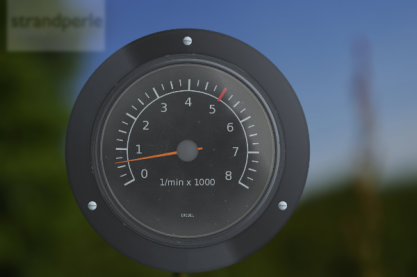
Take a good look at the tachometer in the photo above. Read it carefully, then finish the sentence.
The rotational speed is 625 rpm
